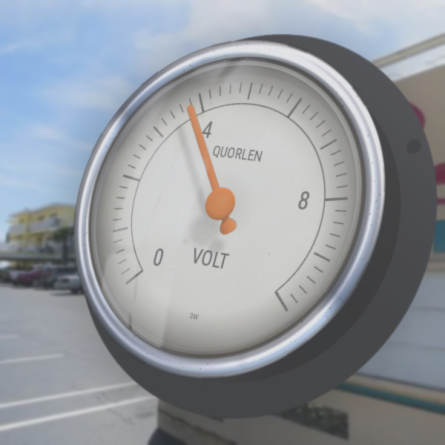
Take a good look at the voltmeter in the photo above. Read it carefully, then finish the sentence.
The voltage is 3.8 V
